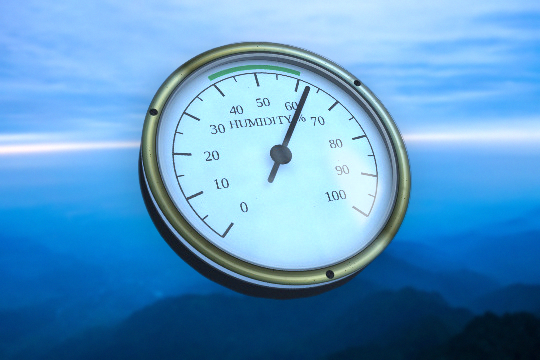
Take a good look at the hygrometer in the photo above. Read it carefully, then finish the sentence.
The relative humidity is 62.5 %
